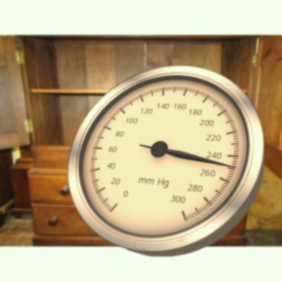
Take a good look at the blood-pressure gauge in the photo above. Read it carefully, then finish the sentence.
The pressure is 250 mmHg
